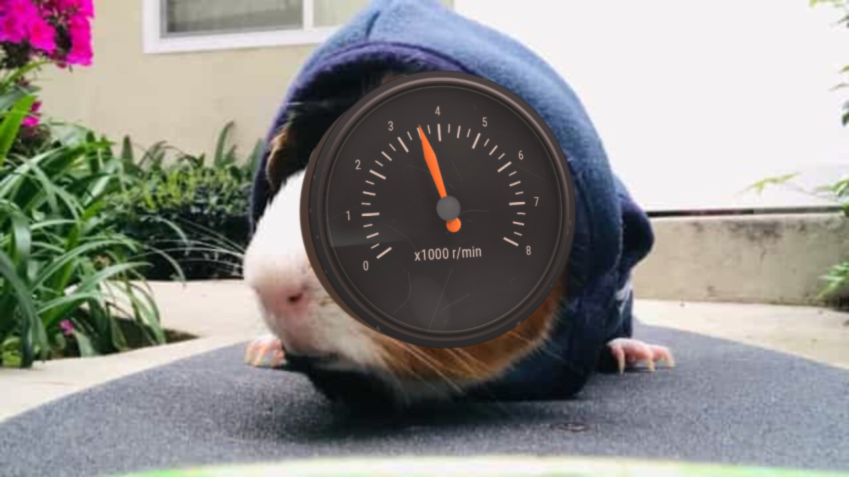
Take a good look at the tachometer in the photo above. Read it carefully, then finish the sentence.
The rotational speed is 3500 rpm
